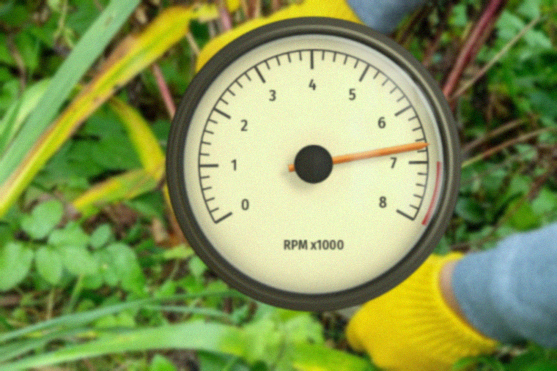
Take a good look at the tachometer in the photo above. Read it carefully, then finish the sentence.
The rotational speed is 6700 rpm
